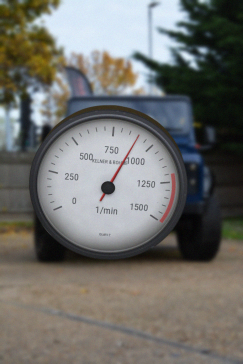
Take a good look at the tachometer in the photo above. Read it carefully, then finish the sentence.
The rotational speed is 900 rpm
